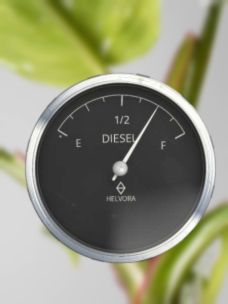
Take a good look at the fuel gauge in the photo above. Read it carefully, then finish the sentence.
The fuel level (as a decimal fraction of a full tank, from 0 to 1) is 0.75
